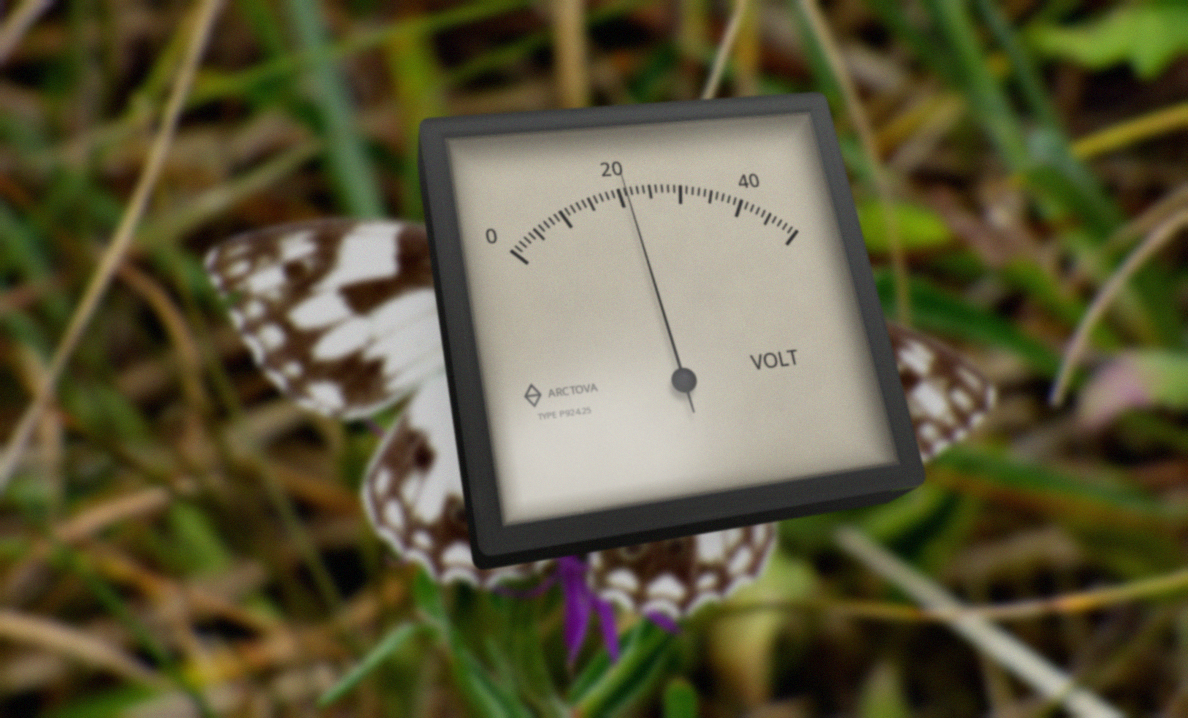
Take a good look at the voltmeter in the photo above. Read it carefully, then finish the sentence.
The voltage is 21 V
